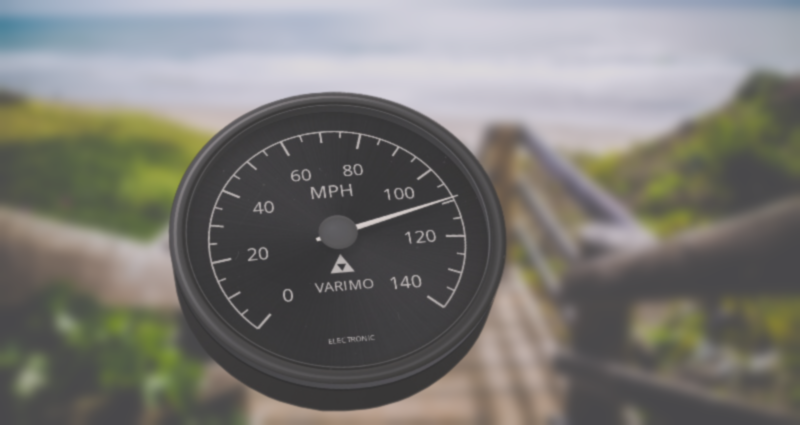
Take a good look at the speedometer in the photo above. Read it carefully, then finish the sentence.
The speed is 110 mph
